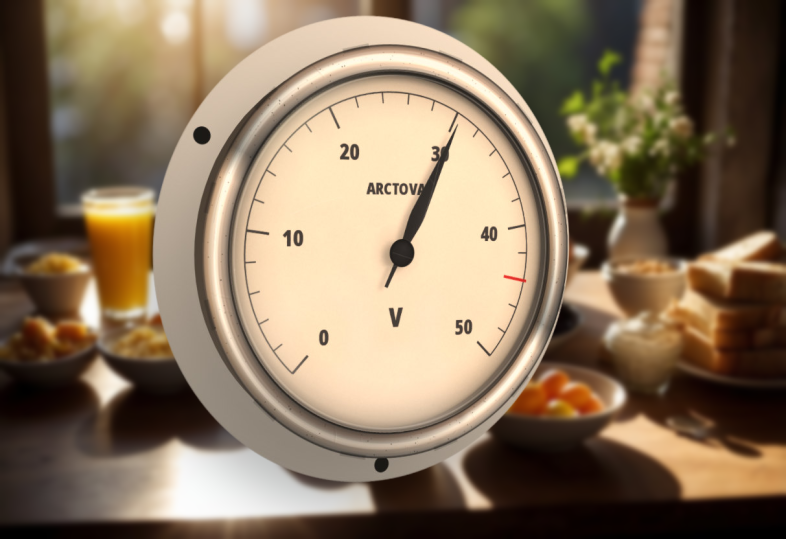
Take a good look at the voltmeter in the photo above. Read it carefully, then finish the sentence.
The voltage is 30 V
